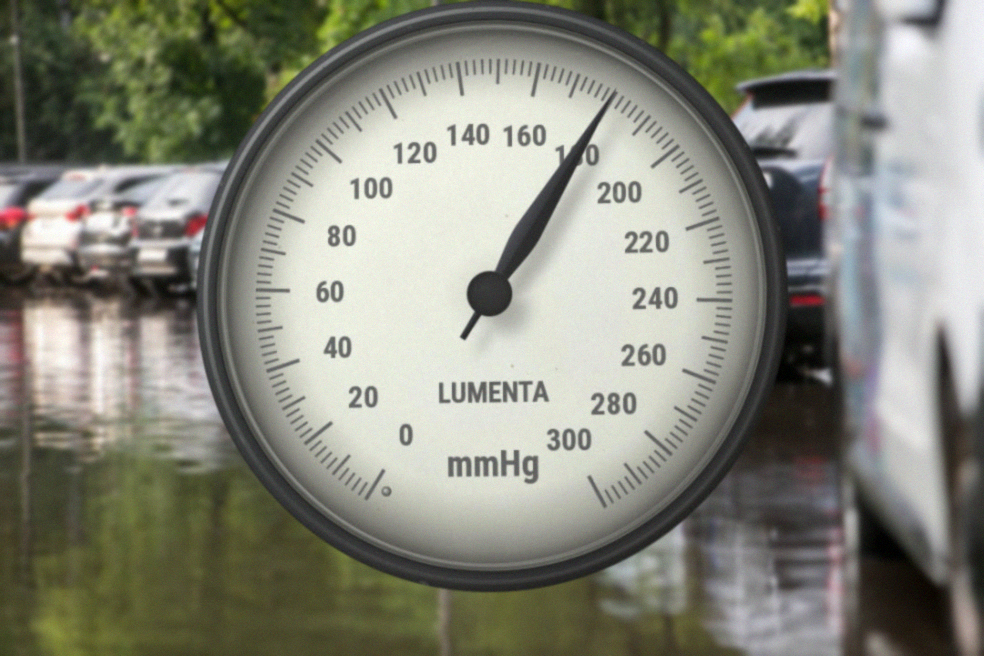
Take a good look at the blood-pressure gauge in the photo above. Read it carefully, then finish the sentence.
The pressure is 180 mmHg
